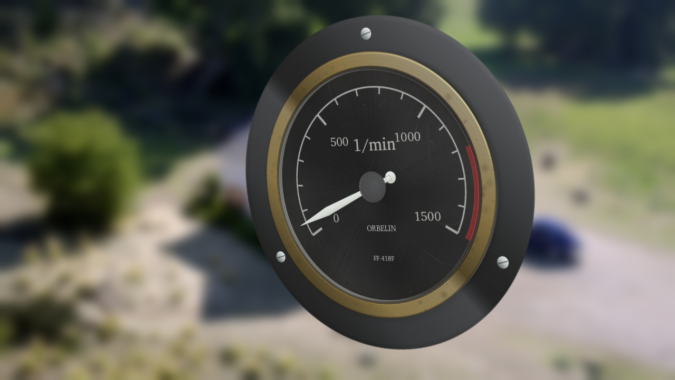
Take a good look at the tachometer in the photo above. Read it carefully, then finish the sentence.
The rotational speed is 50 rpm
